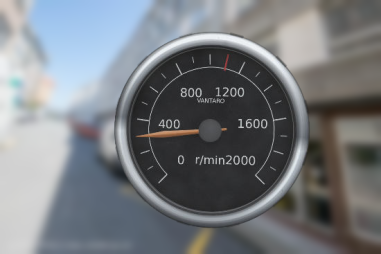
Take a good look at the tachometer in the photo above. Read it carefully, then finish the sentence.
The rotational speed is 300 rpm
